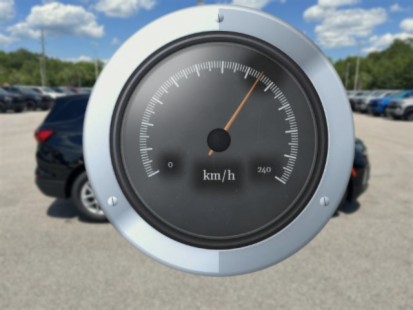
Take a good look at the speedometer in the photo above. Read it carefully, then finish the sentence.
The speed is 150 km/h
